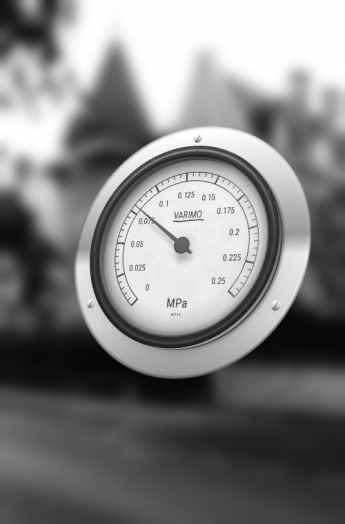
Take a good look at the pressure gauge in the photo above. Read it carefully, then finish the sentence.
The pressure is 0.08 MPa
